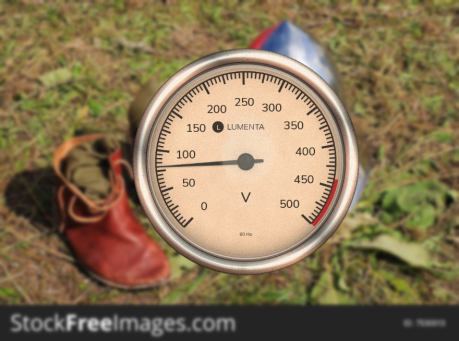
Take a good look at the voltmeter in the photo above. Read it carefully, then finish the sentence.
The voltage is 80 V
